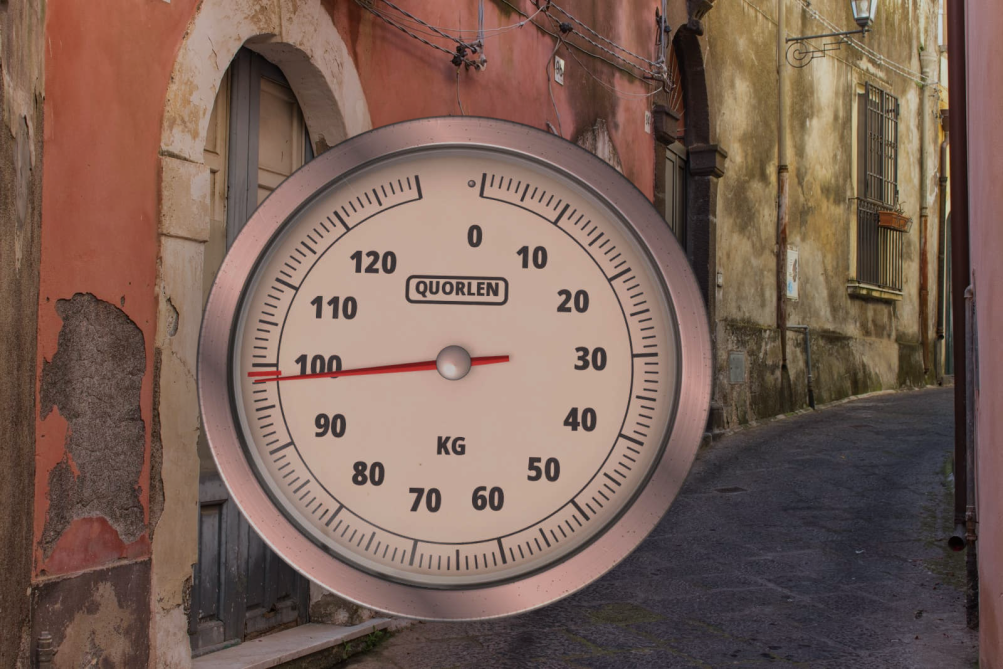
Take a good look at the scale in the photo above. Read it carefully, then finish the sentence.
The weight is 98 kg
